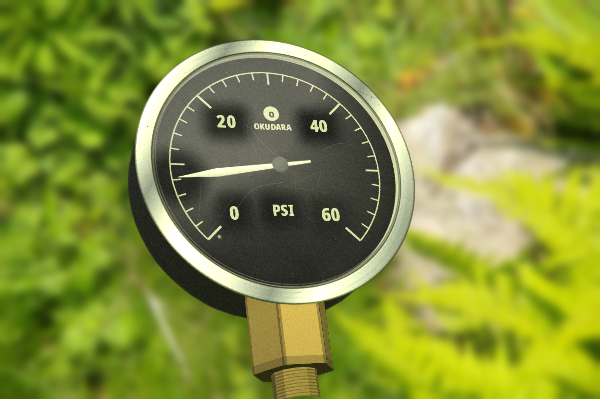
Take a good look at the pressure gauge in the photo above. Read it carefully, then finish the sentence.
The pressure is 8 psi
